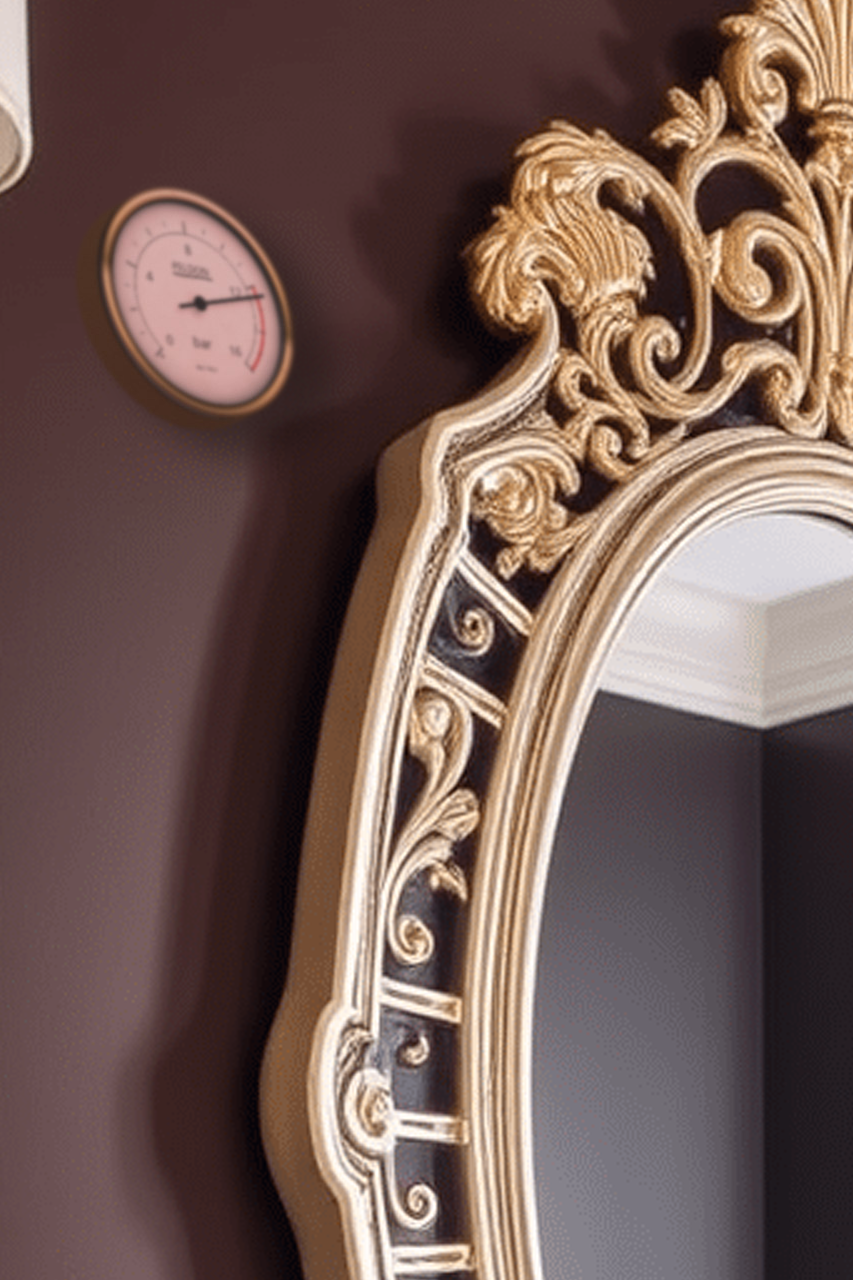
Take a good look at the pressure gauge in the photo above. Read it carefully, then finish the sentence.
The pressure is 12.5 bar
